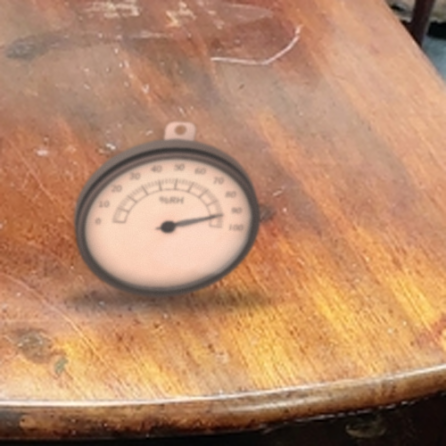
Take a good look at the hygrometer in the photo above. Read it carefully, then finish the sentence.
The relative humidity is 90 %
